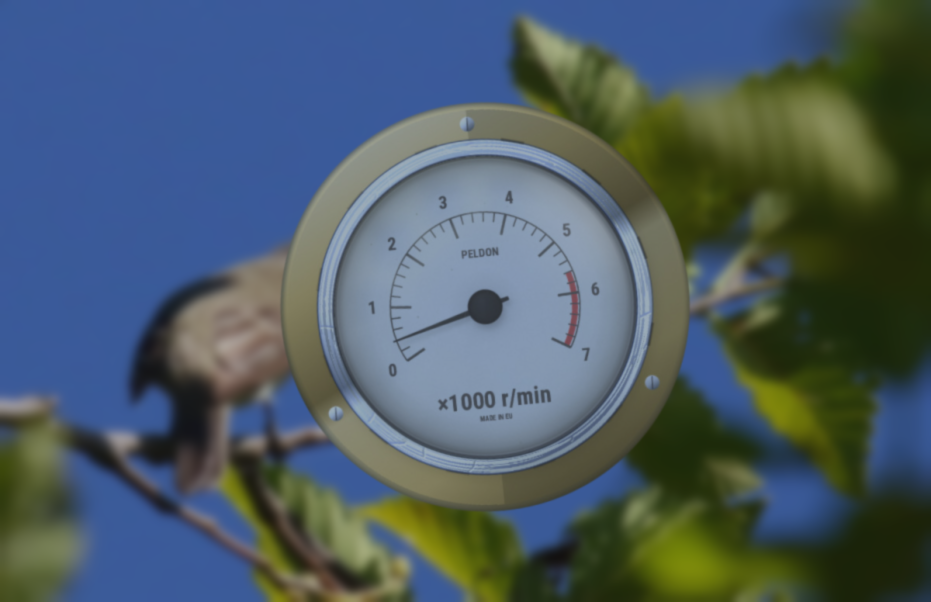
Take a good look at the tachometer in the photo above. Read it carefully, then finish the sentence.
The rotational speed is 400 rpm
